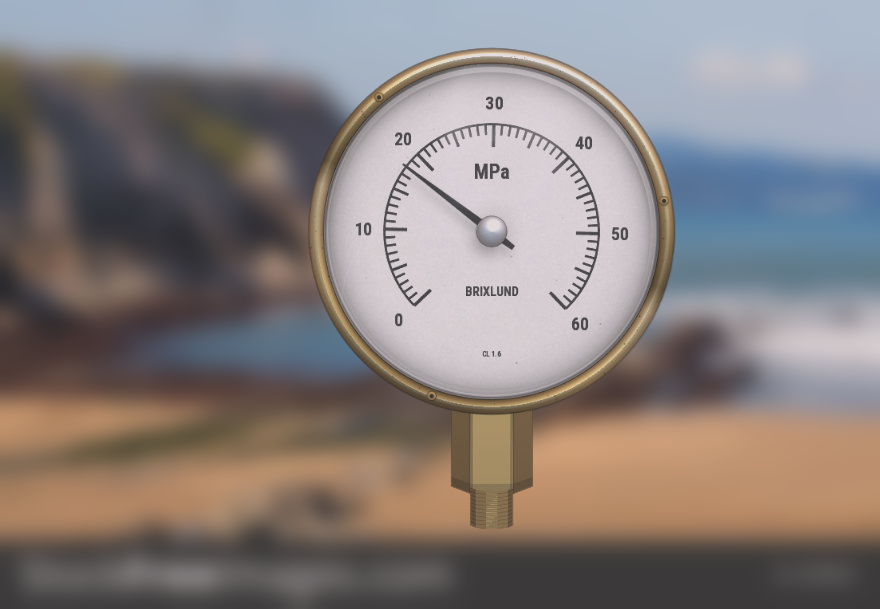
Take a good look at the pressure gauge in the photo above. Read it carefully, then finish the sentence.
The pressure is 18 MPa
